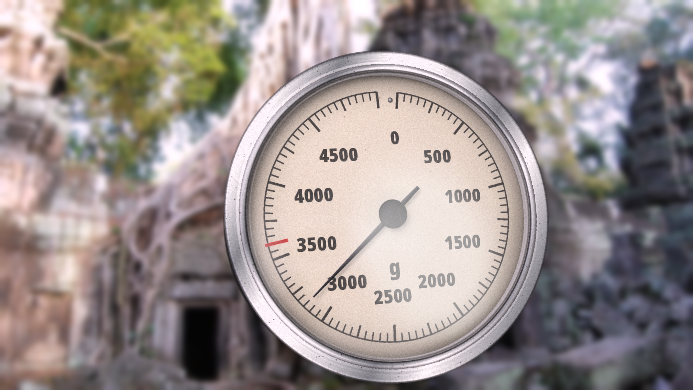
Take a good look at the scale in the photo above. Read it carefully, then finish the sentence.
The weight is 3150 g
